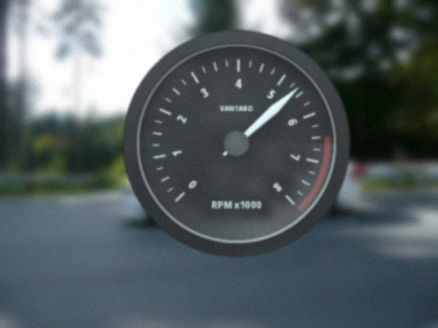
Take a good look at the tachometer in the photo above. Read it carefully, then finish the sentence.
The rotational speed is 5375 rpm
